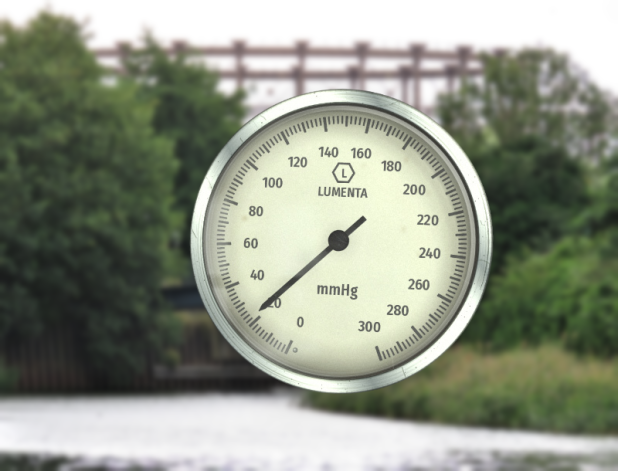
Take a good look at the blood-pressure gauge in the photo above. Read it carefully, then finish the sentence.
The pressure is 22 mmHg
